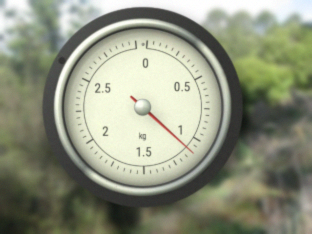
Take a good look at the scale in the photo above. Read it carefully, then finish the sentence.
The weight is 1.1 kg
